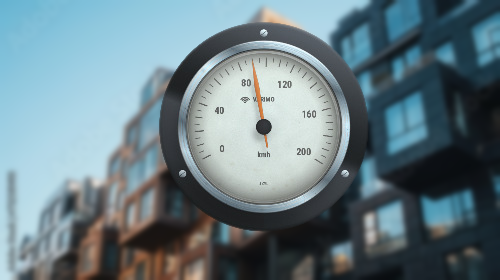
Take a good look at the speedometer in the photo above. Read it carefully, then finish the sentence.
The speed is 90 km/h
